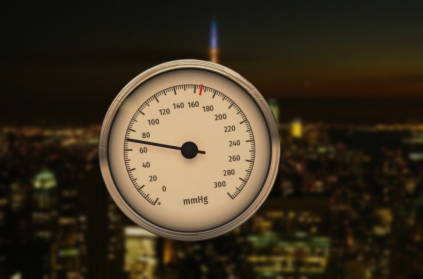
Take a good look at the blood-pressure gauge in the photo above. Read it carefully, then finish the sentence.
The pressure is 70 mmHg
